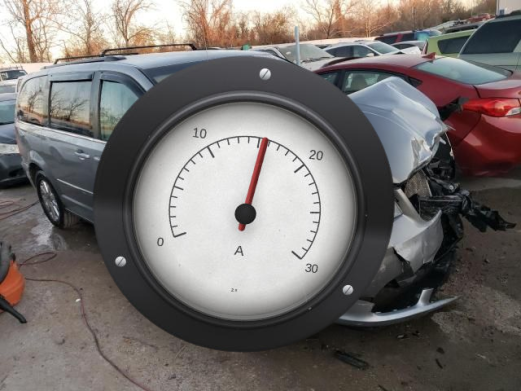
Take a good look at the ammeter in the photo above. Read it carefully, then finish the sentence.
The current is 15.5 A
